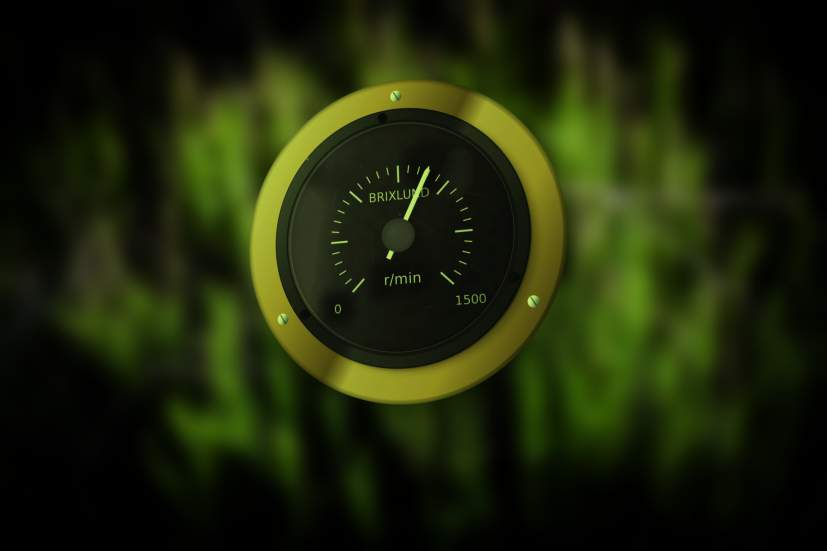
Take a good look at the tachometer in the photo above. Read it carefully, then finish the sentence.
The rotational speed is 900 rpm
